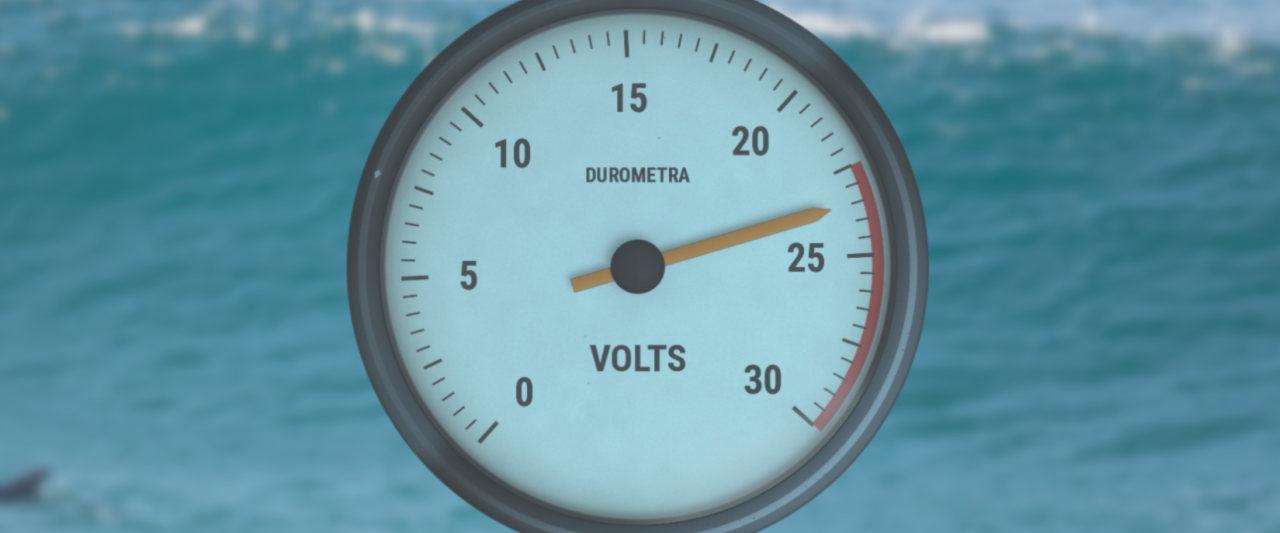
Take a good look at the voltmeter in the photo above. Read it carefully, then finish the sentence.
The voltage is 23.5 V
